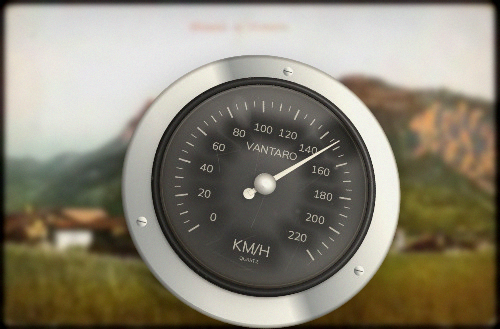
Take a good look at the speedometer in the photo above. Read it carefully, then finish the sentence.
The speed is 147.5 km/h
